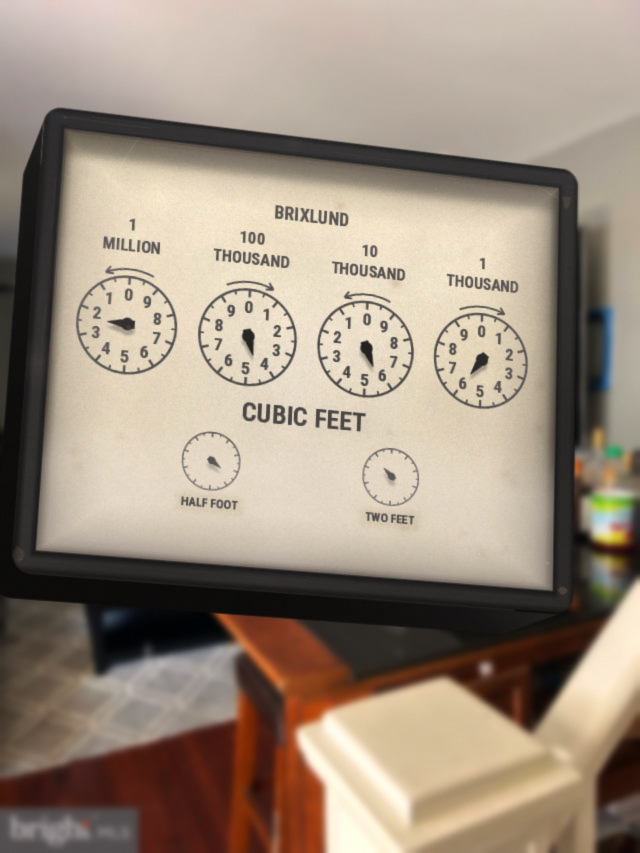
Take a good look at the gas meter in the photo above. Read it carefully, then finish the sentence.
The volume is 245600 ft³
